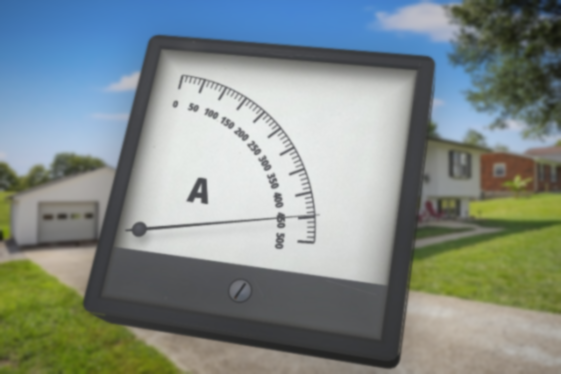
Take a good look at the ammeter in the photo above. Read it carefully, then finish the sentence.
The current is 450 A
